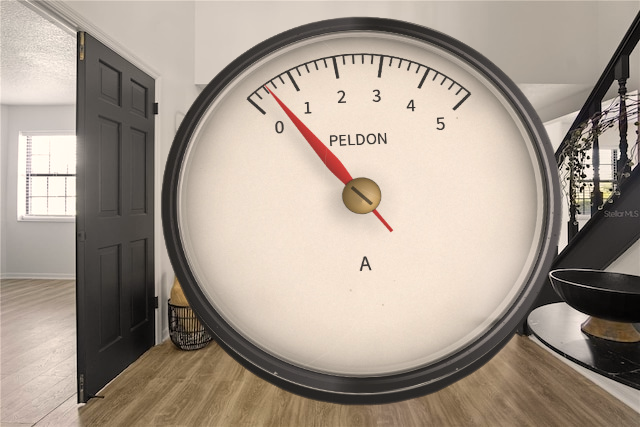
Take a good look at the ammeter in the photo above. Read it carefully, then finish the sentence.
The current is 0.4 A
